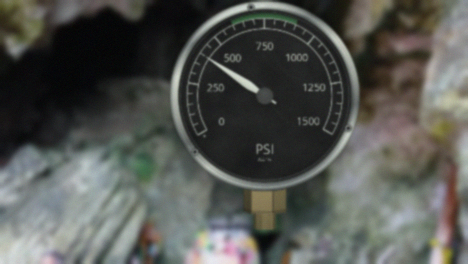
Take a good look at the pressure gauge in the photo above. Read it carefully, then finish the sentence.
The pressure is 400 psi
